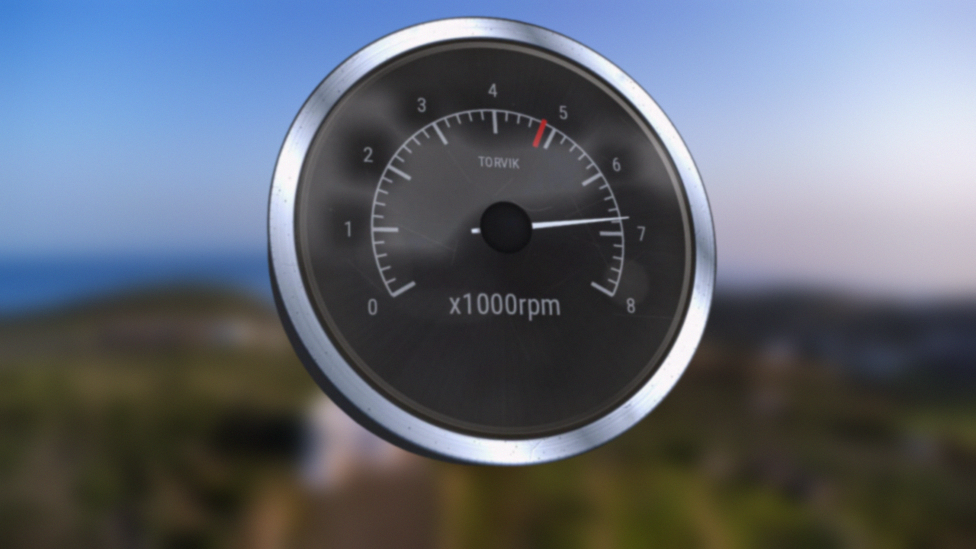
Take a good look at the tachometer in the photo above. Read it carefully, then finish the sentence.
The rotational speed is 6800 rpm
